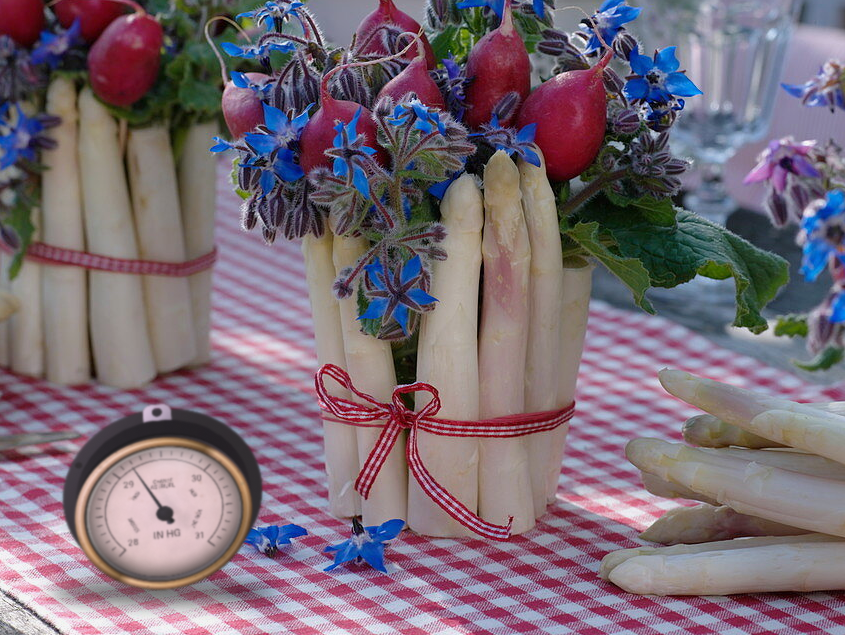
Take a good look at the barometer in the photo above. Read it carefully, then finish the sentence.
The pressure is 29.2 inHg
